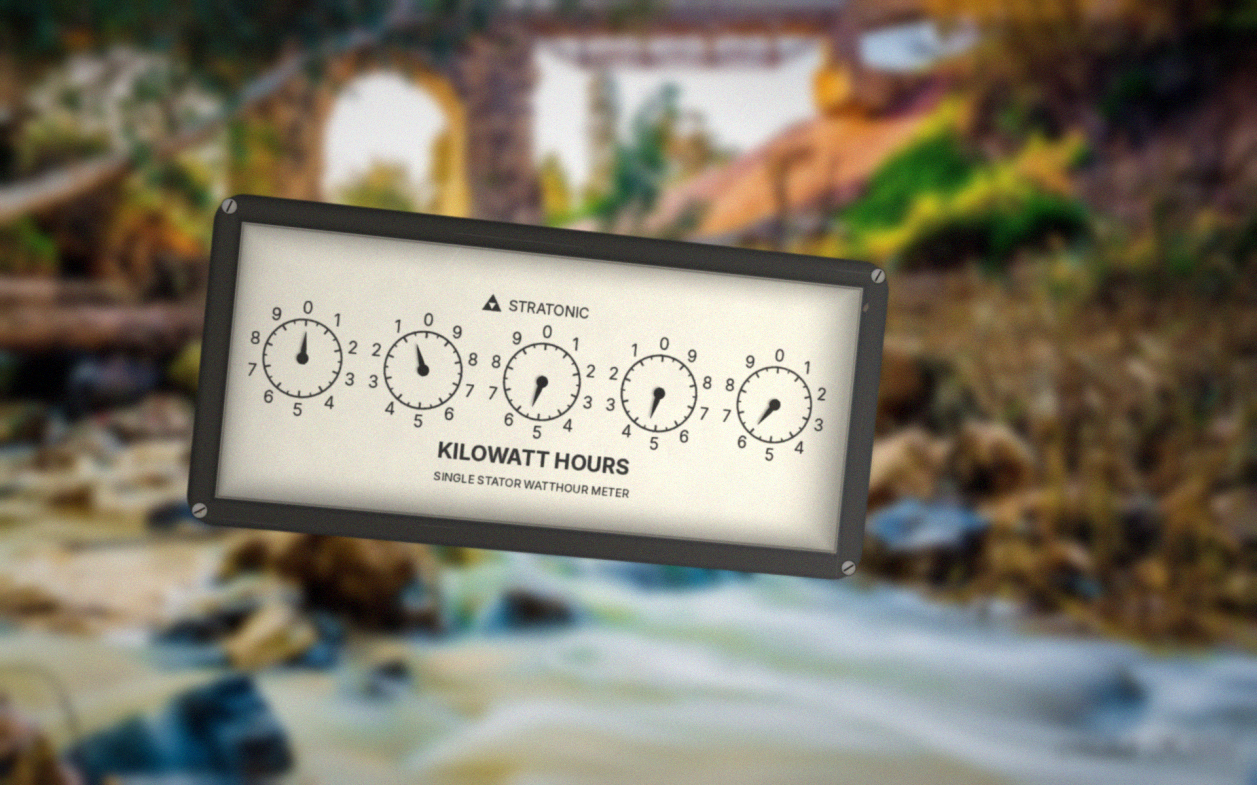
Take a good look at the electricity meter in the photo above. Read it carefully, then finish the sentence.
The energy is 546 kWh
